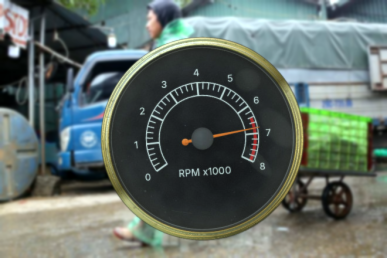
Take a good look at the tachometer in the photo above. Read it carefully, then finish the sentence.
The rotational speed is 6800 rpm
